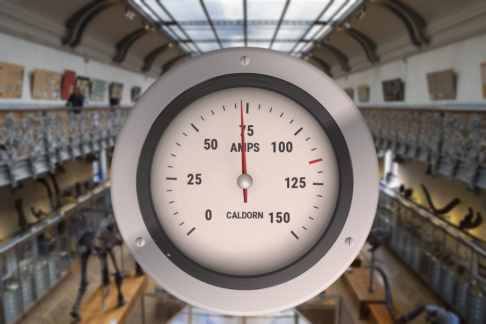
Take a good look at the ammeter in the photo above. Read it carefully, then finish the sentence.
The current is 72.5 A
